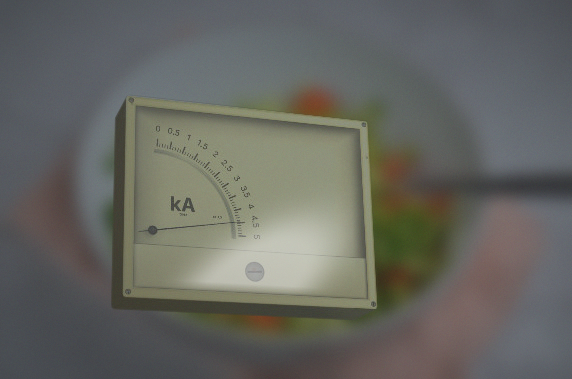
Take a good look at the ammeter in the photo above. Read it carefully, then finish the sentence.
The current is 4.5 kA
